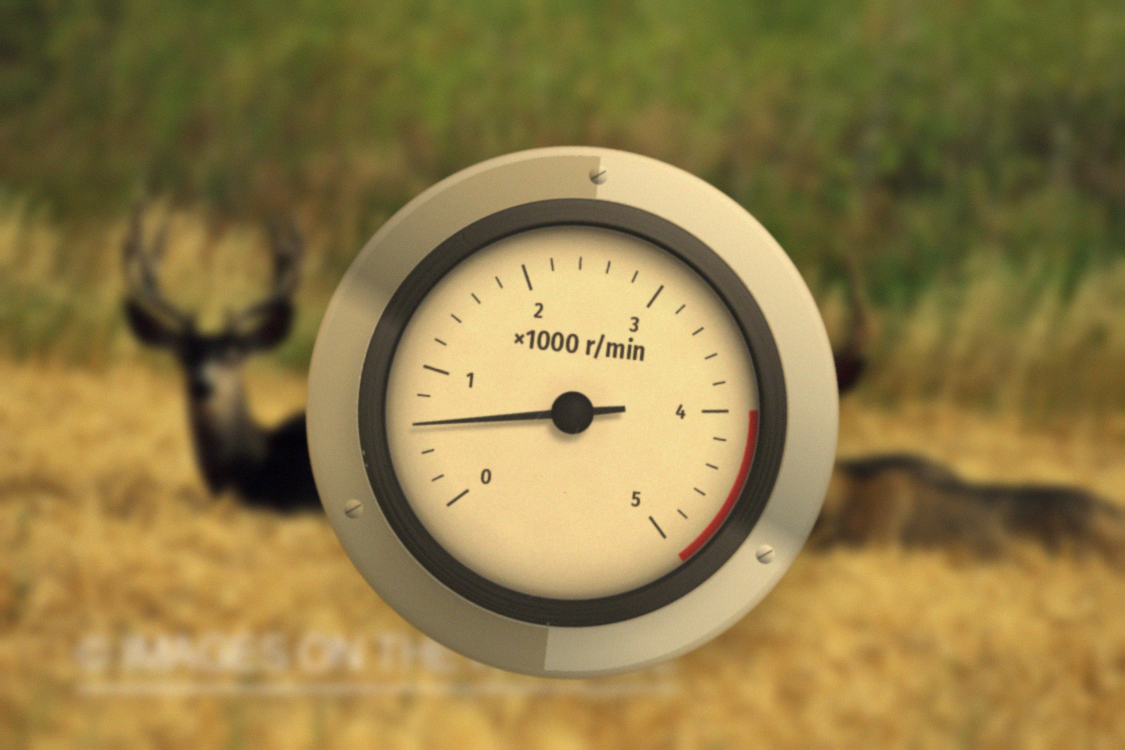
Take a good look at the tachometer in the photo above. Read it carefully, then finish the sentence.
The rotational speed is 600 rpm
